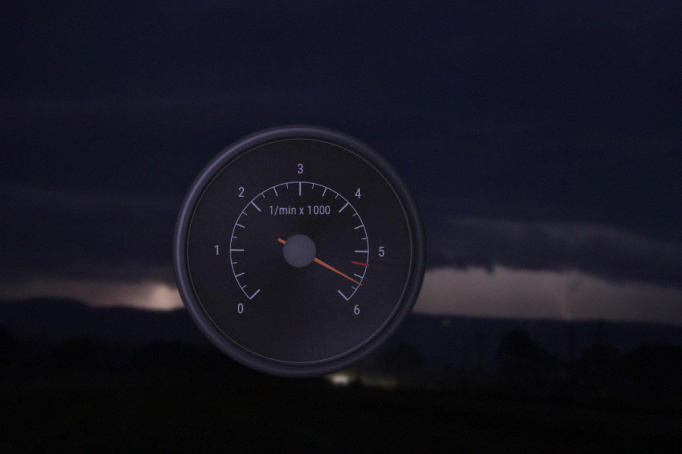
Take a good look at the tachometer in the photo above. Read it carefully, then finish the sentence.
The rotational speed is 5625 rpm
